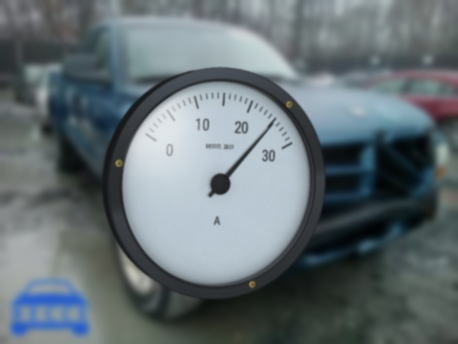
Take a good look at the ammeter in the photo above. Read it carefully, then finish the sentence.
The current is 25 A
